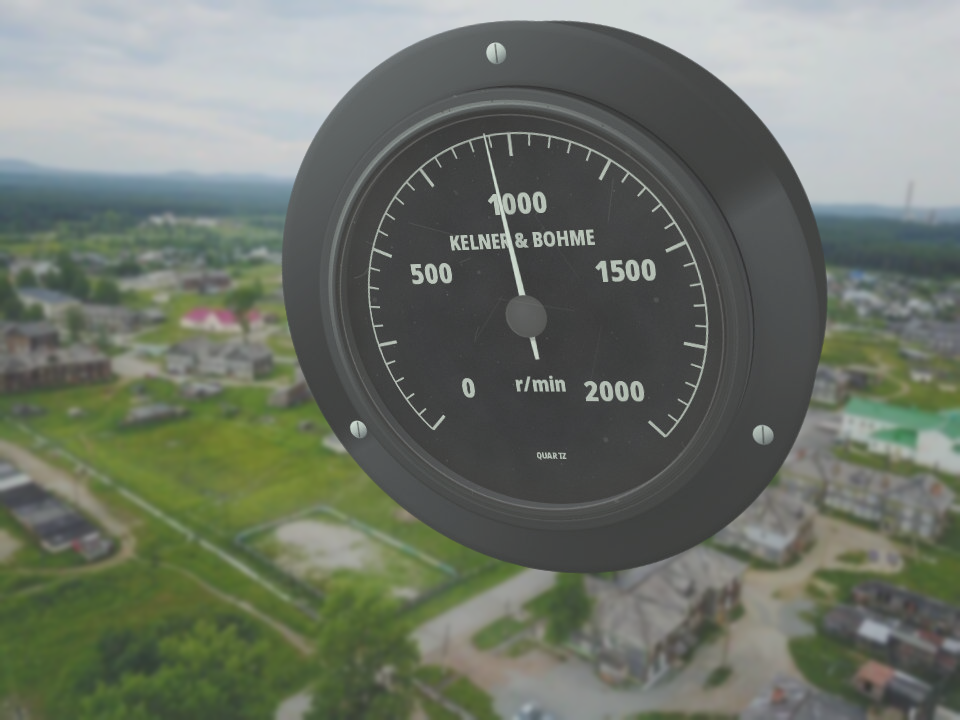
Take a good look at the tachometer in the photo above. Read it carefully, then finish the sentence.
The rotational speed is 950 rpm
